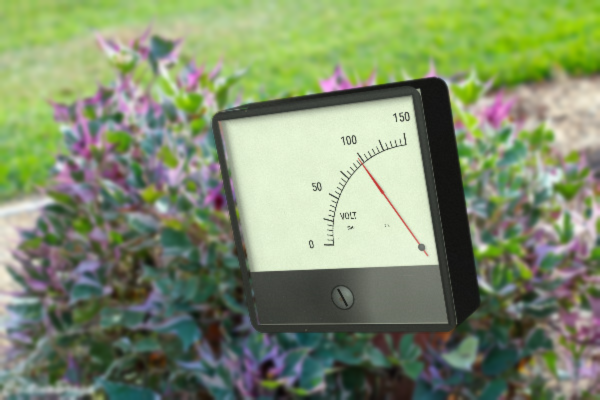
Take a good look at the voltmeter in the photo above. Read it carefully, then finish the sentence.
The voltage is 100 V
